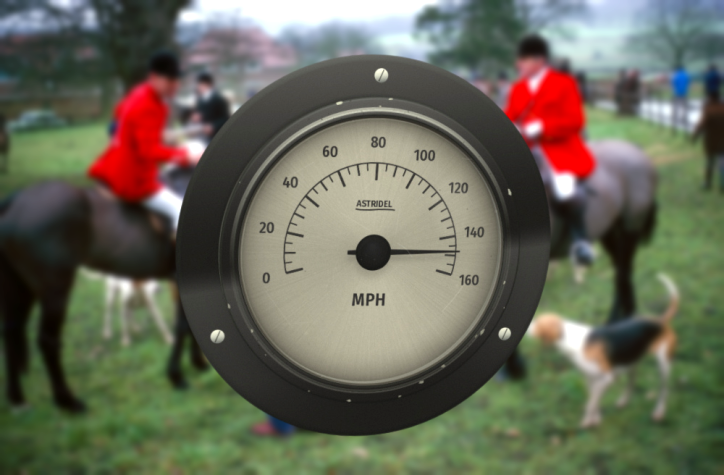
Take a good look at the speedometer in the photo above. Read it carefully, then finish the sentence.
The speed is 147.5 mph
